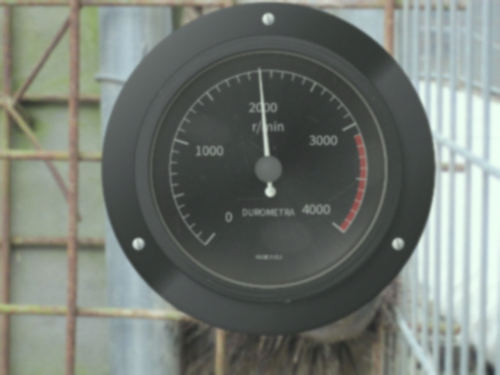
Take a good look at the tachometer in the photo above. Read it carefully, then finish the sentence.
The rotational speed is 2000 rpm
